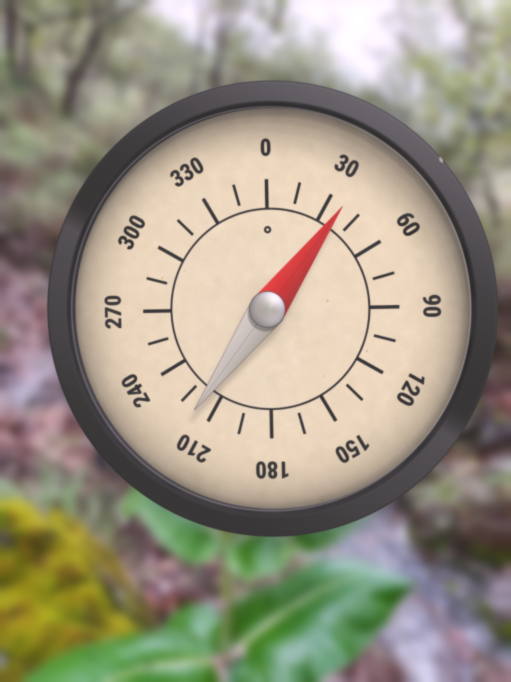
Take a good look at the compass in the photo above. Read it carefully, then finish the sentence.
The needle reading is 37.5 °
